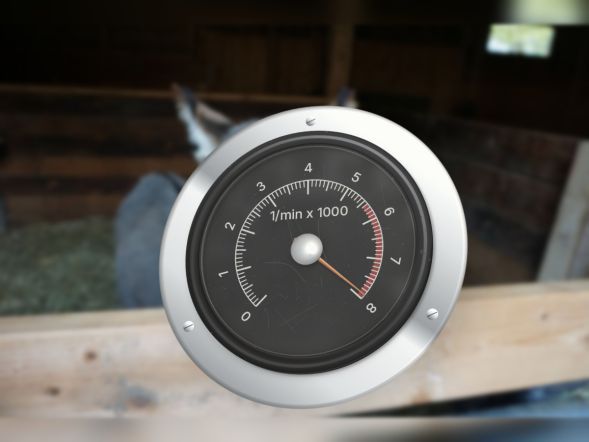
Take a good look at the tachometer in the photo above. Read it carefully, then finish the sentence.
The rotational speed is 7900 rpm
